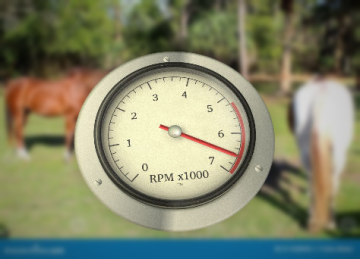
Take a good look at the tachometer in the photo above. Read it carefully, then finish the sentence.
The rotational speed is 6600 rpm
